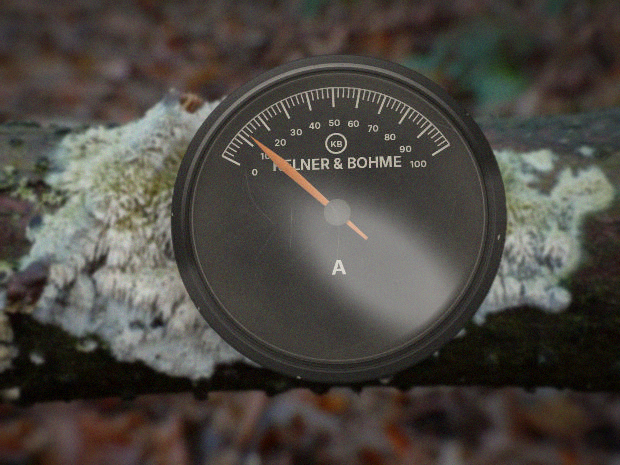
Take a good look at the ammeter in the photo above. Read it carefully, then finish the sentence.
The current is 12 A
